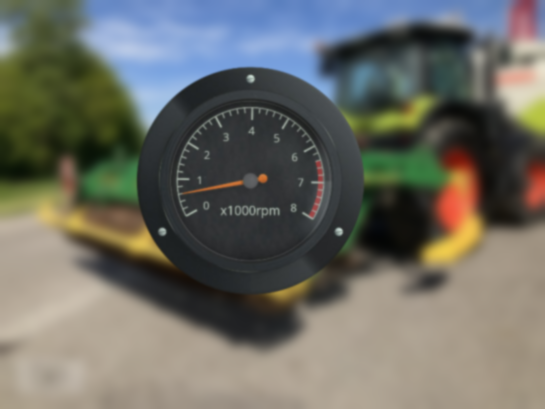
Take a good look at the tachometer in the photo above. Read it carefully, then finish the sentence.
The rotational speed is 600 rpm
